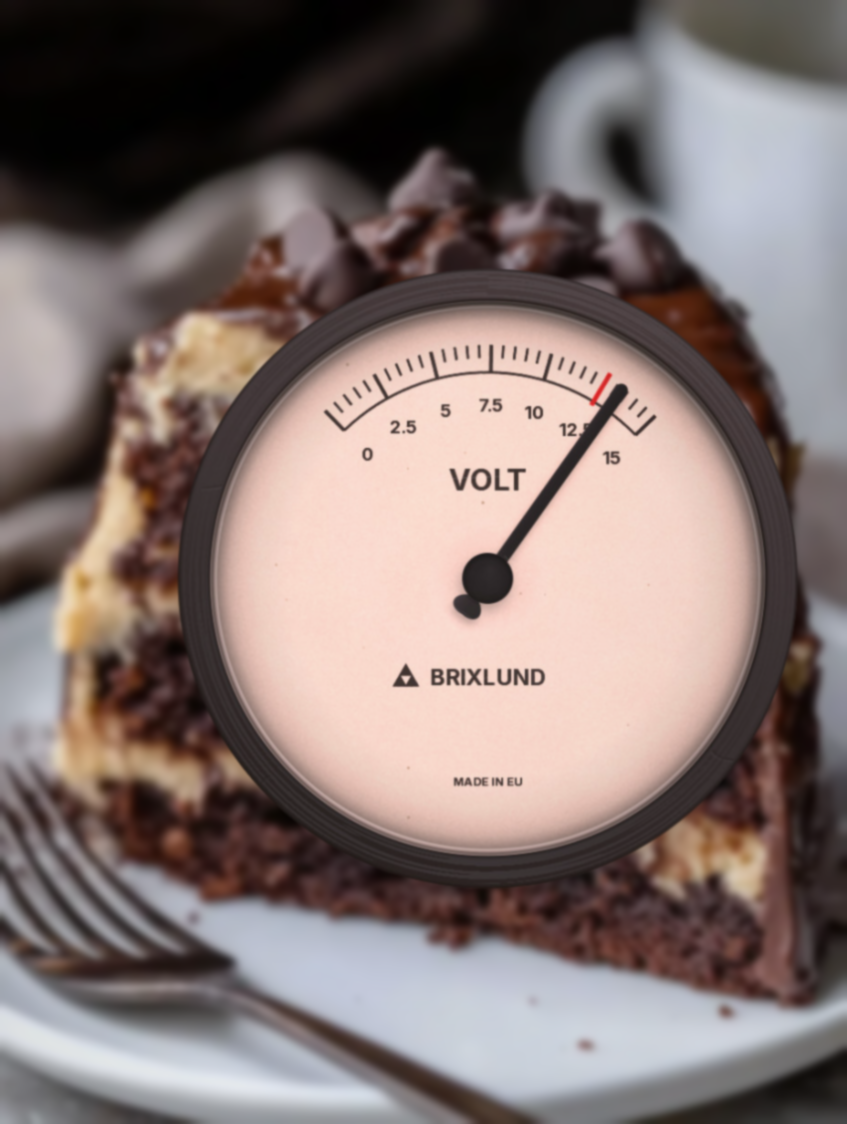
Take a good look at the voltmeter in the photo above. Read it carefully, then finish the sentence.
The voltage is 13.25 V
